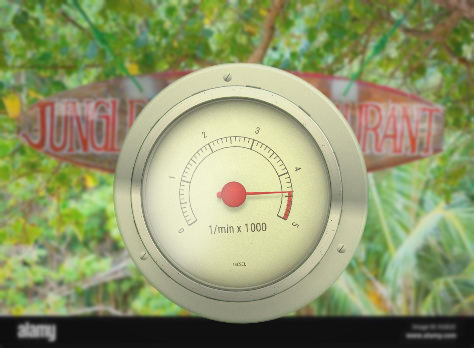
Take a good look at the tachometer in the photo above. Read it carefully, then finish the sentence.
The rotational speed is 4400 rpm
